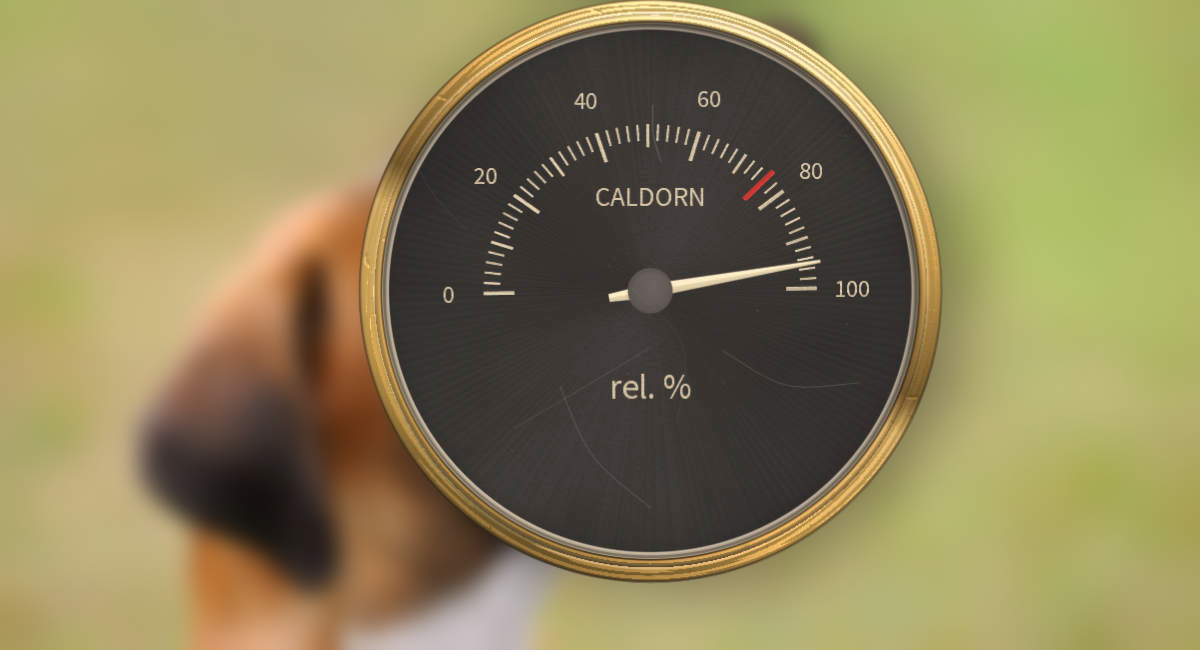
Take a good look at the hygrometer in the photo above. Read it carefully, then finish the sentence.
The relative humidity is 95 %
